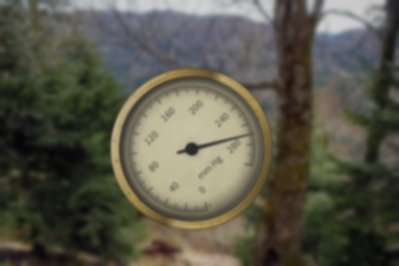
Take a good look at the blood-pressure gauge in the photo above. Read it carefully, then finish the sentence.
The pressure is 270 mmHg
